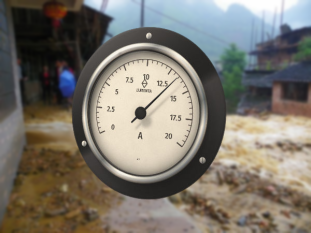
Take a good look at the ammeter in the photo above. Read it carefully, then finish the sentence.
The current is 13.5 A
